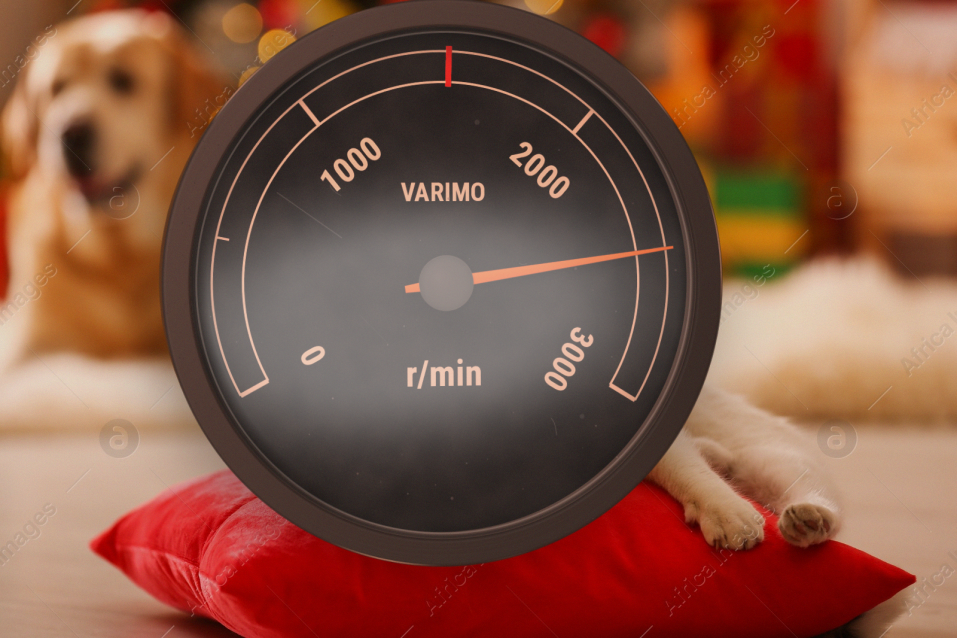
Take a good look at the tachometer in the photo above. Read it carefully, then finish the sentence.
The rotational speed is 2500 rpm
